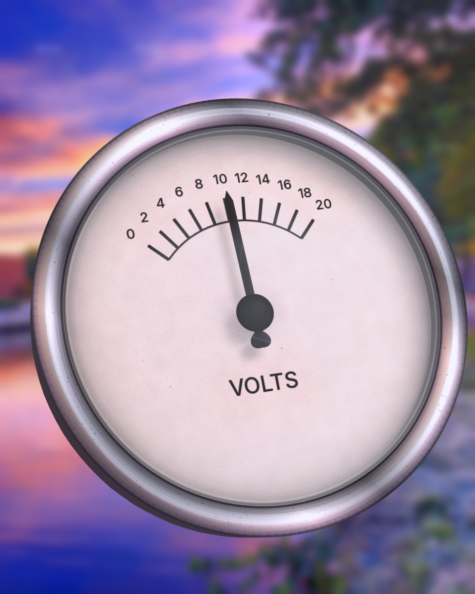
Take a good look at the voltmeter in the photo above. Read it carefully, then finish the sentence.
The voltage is 10 V
